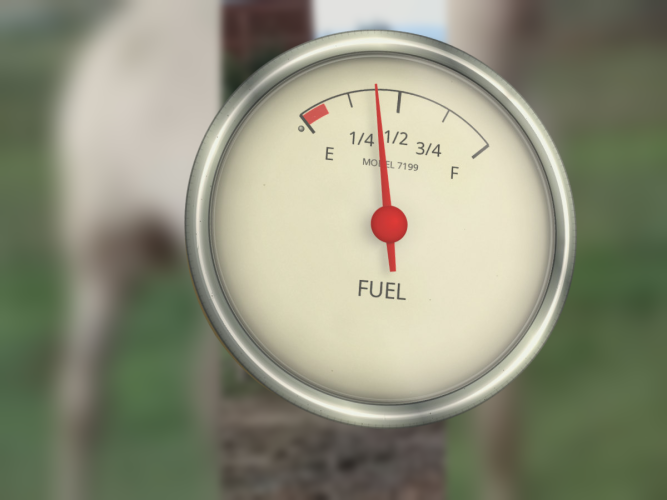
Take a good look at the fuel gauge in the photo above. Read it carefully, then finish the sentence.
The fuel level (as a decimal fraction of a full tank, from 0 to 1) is 0.375
